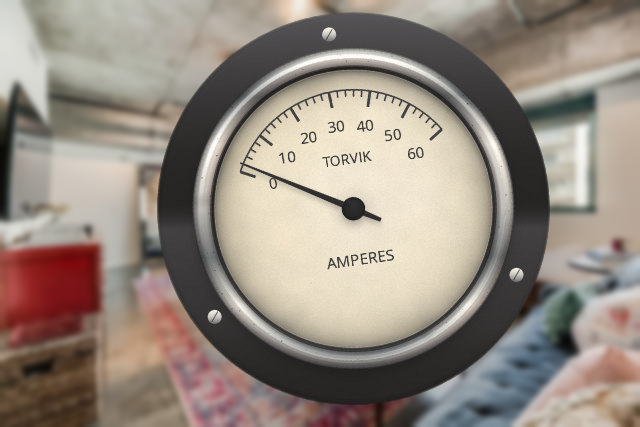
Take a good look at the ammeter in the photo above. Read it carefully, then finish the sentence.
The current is 2 A
